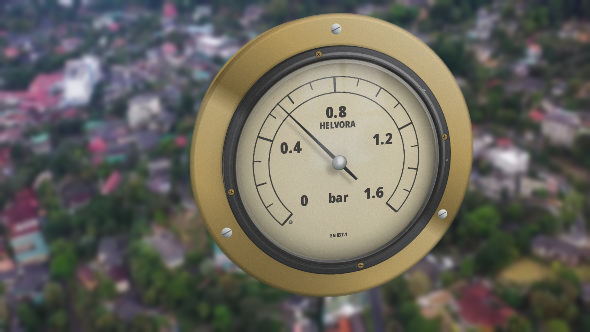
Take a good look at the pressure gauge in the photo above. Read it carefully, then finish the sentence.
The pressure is 0.55 bar
